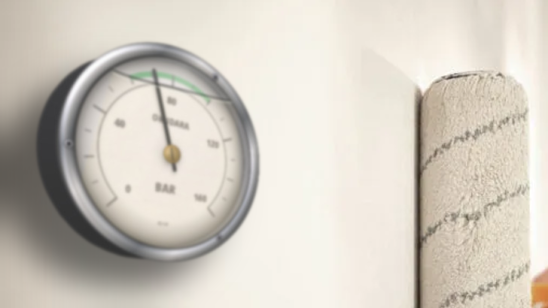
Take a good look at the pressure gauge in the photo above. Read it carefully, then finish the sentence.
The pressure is 70 bar
